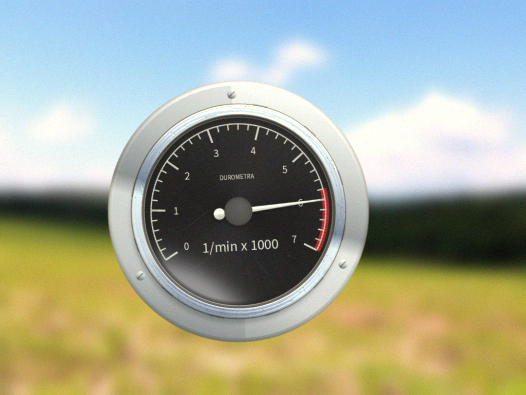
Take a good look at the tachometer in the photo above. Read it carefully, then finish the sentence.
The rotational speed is 6000 rpm
